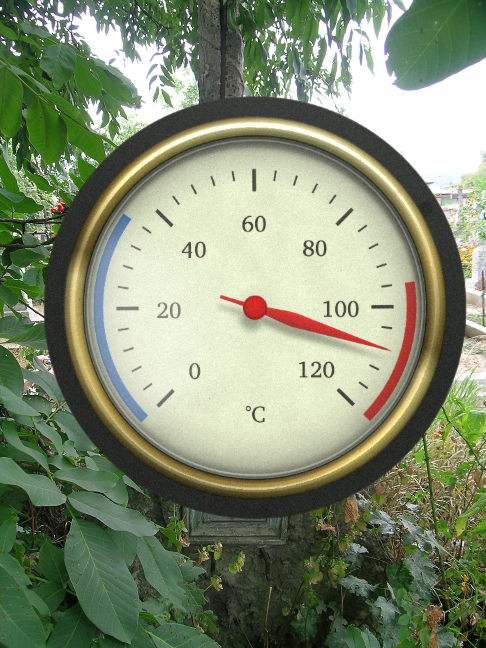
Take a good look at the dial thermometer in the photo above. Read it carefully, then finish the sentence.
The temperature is 108 °C
